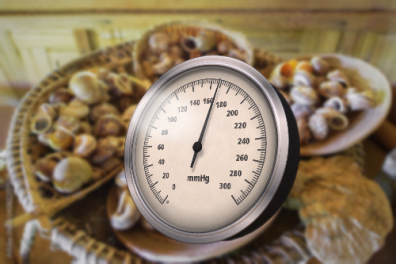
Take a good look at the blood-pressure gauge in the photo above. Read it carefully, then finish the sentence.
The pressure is 170 mmHg
